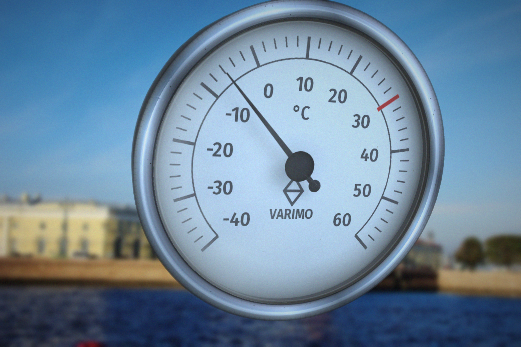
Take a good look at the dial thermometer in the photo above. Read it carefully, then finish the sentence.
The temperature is -6 °C
